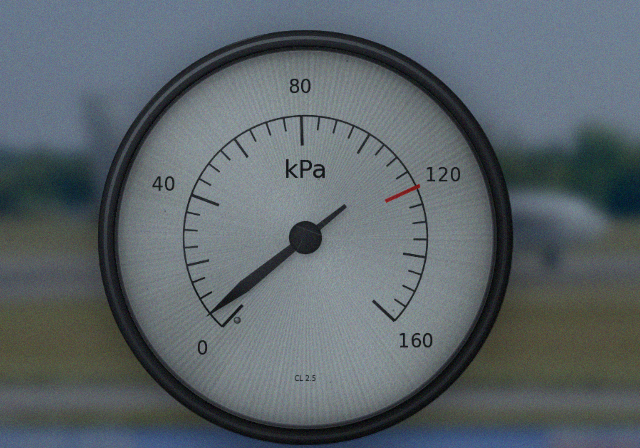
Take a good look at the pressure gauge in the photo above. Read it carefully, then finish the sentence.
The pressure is 5 kPa
